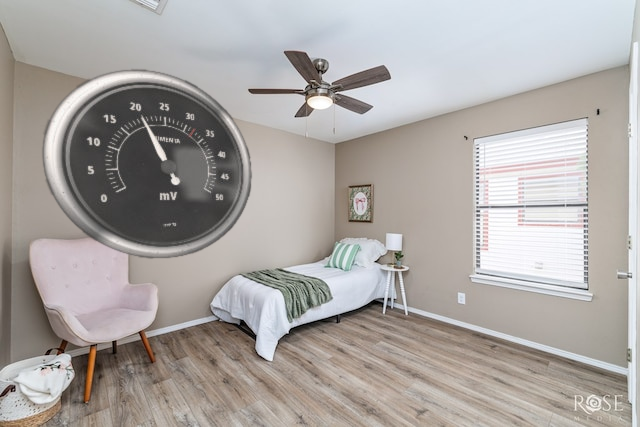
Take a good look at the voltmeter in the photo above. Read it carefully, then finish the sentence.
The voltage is 20 mV
